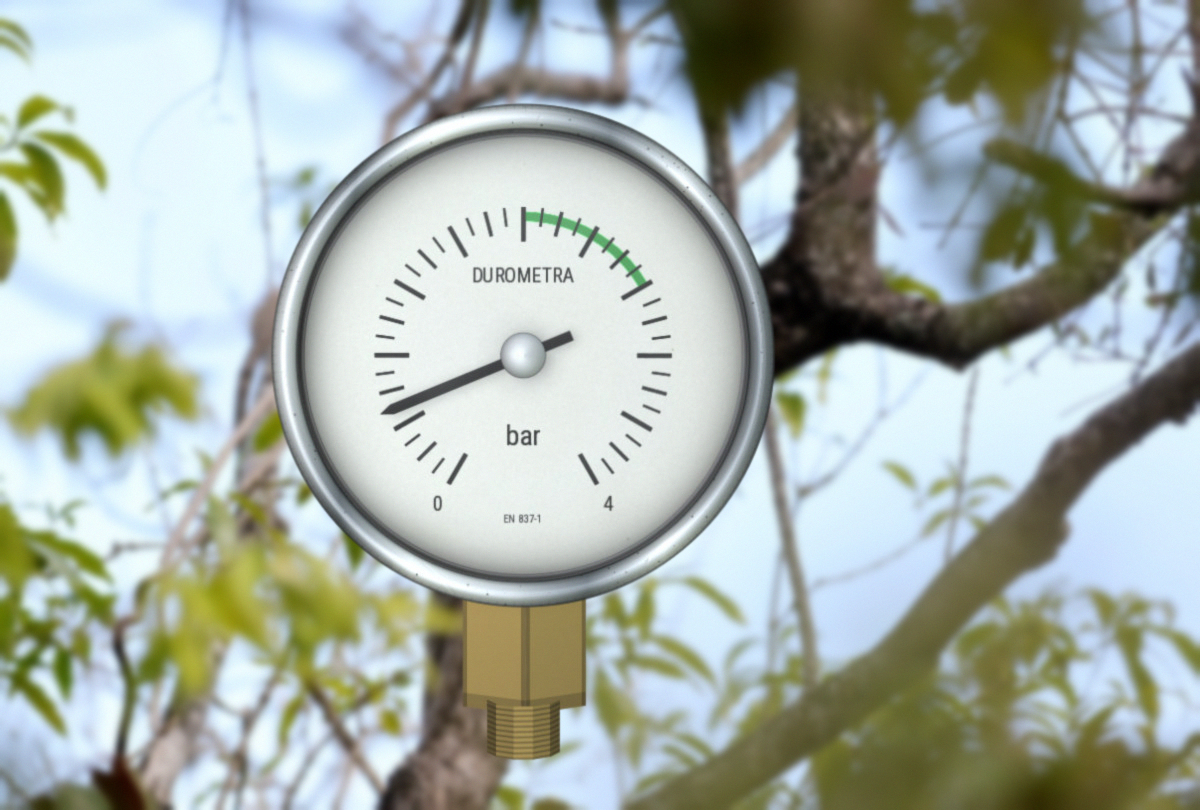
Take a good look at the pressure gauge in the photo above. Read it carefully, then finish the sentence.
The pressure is 0.5 bar
